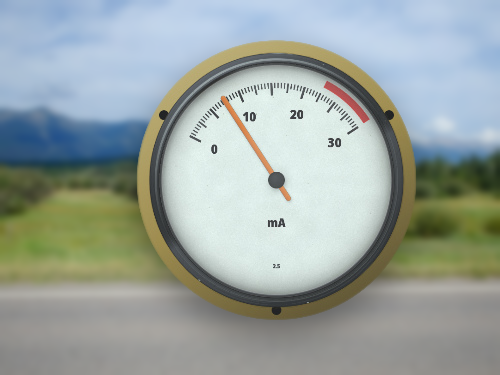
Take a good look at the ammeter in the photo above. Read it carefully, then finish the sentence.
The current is 7.5 mA
